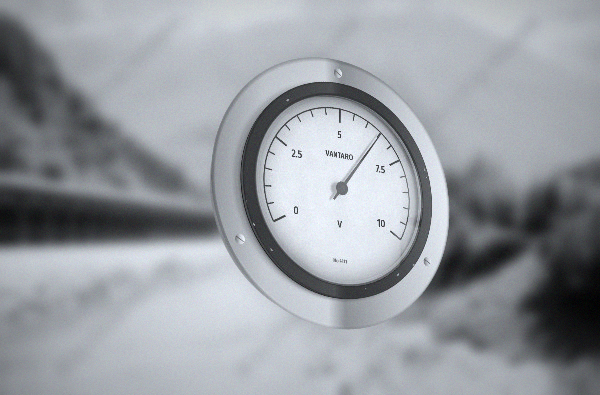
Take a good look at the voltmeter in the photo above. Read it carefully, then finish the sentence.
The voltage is 6.5 V
